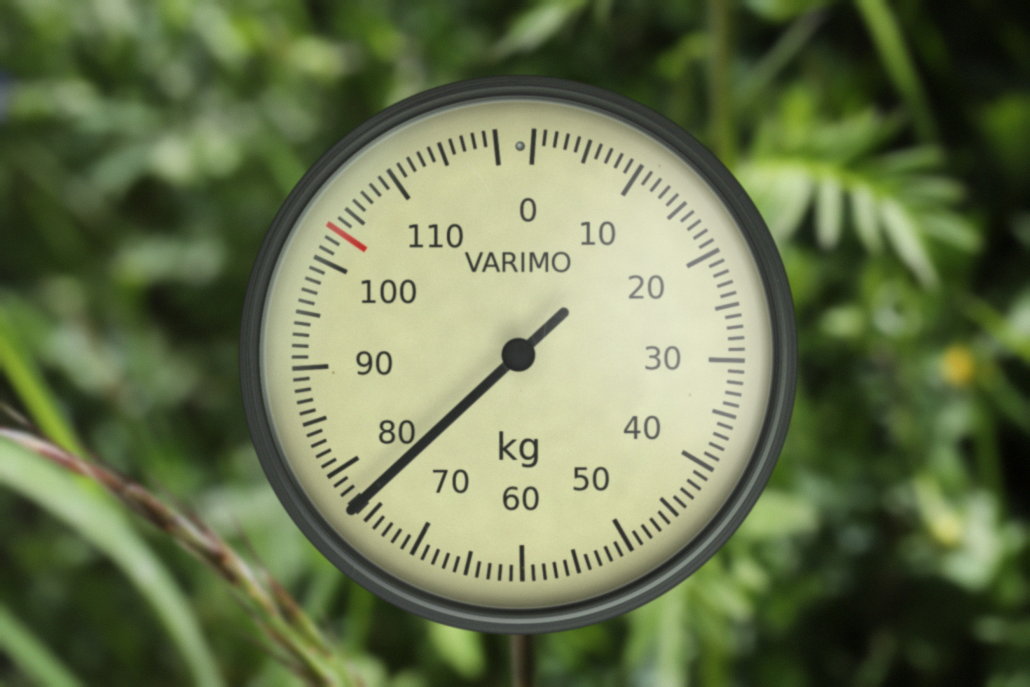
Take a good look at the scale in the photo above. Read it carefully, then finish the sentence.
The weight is 76.5 kg
